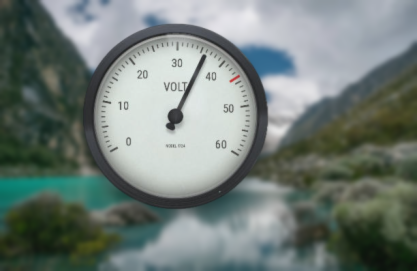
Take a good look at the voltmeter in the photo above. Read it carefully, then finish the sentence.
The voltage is 36 V
